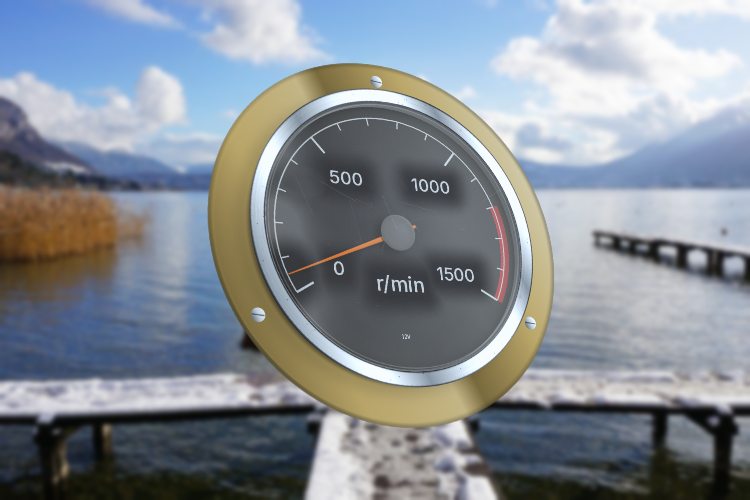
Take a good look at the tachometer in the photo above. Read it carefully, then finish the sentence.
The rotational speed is 50 rpm
